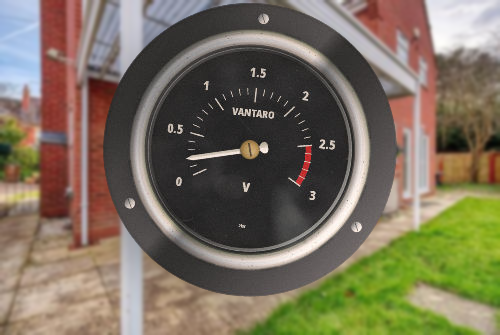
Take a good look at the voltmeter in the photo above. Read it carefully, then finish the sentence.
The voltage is 0.2 V
